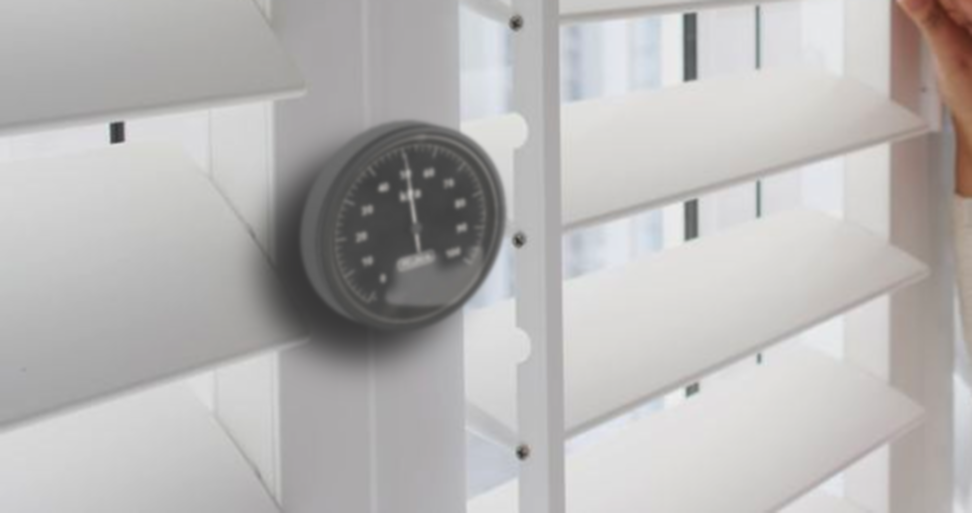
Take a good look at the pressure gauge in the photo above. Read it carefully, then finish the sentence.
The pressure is 50 kPa
